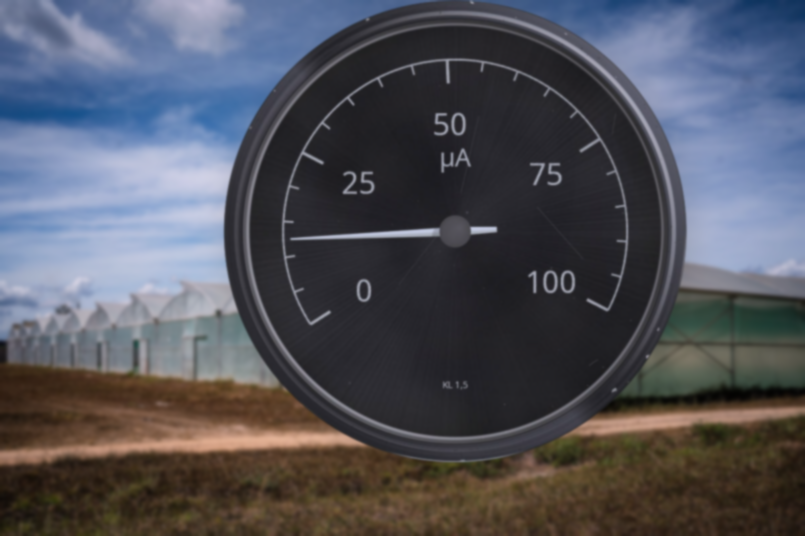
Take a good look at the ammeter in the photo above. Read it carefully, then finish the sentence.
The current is 12.5 µA
